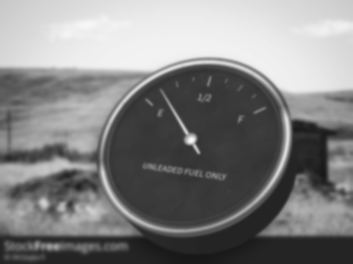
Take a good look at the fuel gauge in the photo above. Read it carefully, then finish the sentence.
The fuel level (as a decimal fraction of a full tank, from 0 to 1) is 0.125
